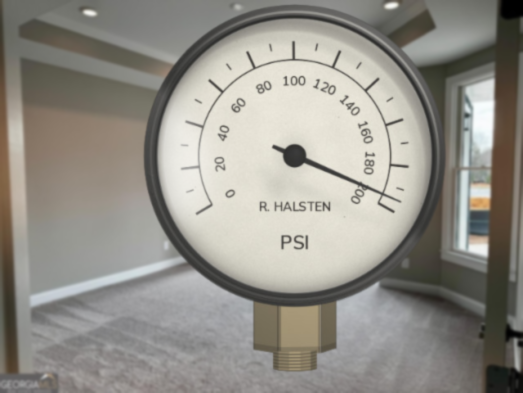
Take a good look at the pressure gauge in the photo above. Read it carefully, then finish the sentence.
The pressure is 195 psi
